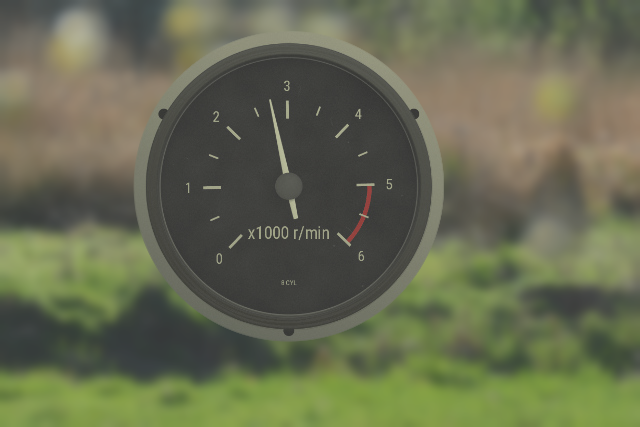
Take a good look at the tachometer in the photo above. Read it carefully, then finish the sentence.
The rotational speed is 2750 rpm
